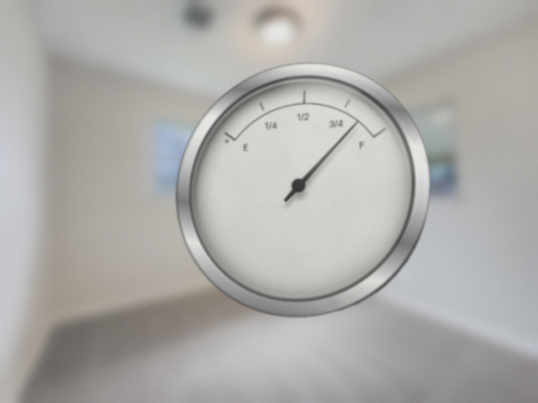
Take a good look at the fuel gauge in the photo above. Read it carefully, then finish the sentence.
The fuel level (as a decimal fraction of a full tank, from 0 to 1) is 0.875
